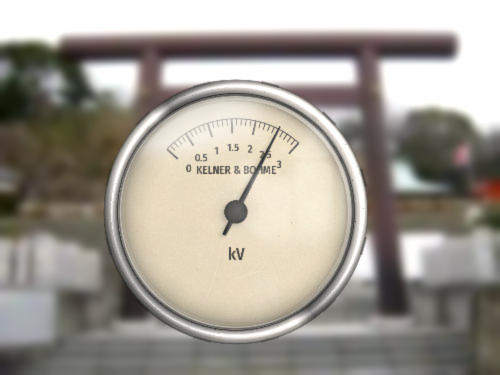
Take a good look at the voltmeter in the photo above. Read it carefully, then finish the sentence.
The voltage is 2.5 kV
